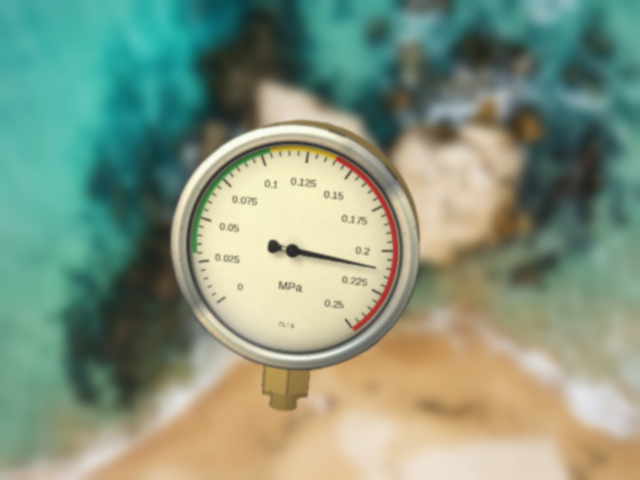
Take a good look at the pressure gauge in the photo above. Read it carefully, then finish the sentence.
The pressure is 0.21 MPa
